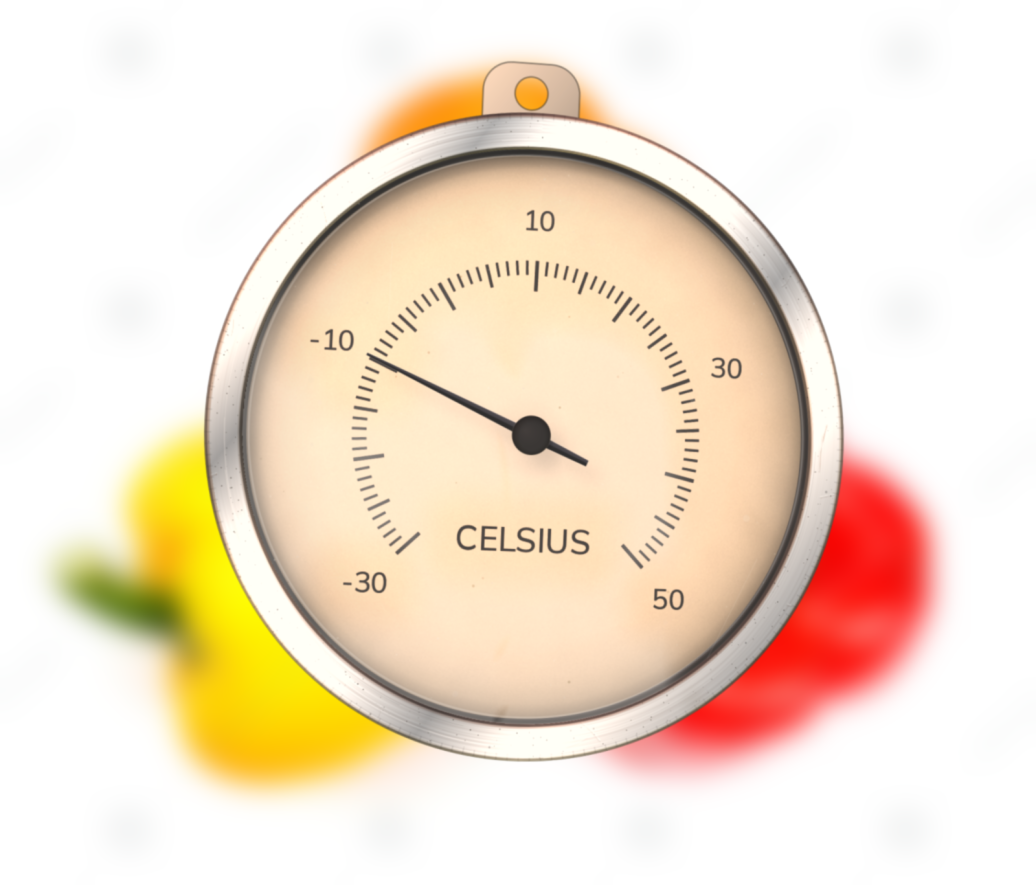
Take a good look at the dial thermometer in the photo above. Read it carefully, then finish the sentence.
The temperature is -10 °C
